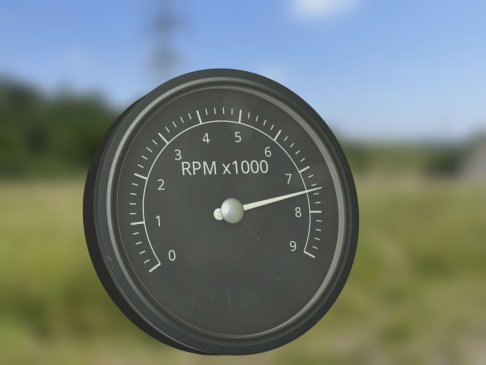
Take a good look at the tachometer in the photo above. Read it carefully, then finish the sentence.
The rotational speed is 7500 rpm
